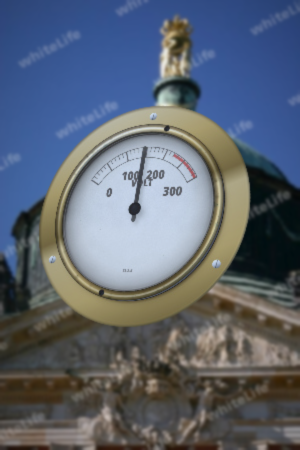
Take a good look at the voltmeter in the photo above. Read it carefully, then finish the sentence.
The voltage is 150 V
